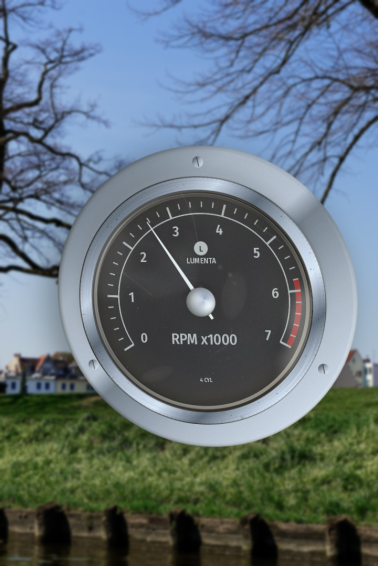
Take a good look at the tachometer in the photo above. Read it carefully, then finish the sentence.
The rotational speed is 2600 rpm
